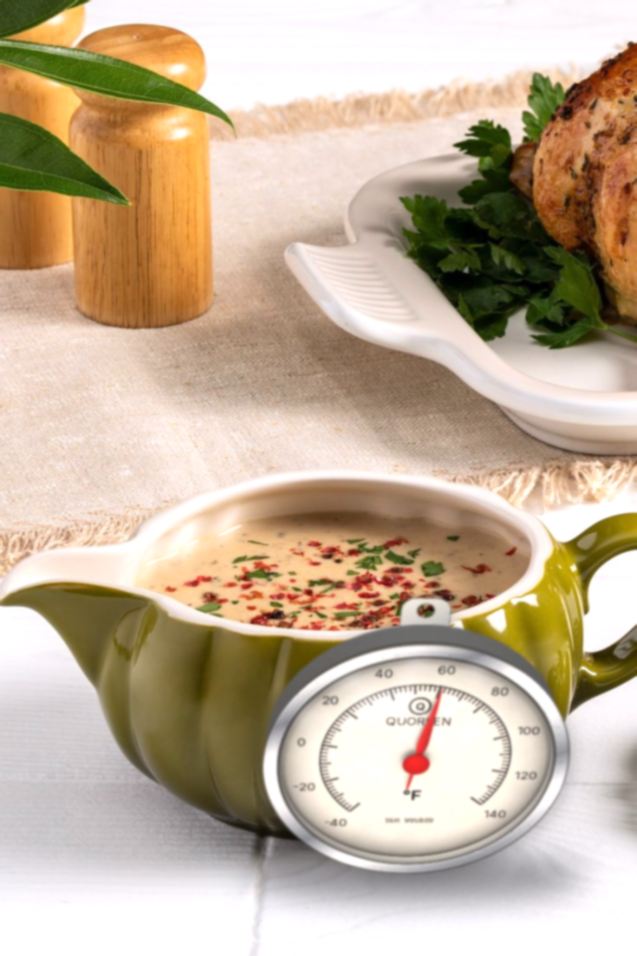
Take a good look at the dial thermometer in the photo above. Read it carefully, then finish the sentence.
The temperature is 60 °F
